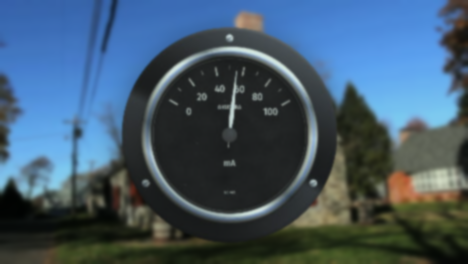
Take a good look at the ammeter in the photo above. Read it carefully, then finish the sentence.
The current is 55 mA
